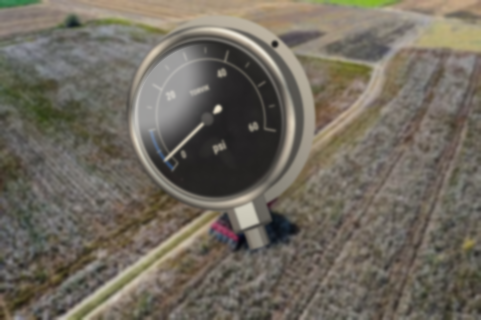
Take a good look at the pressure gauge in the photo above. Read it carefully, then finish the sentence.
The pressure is 2.5 psi
